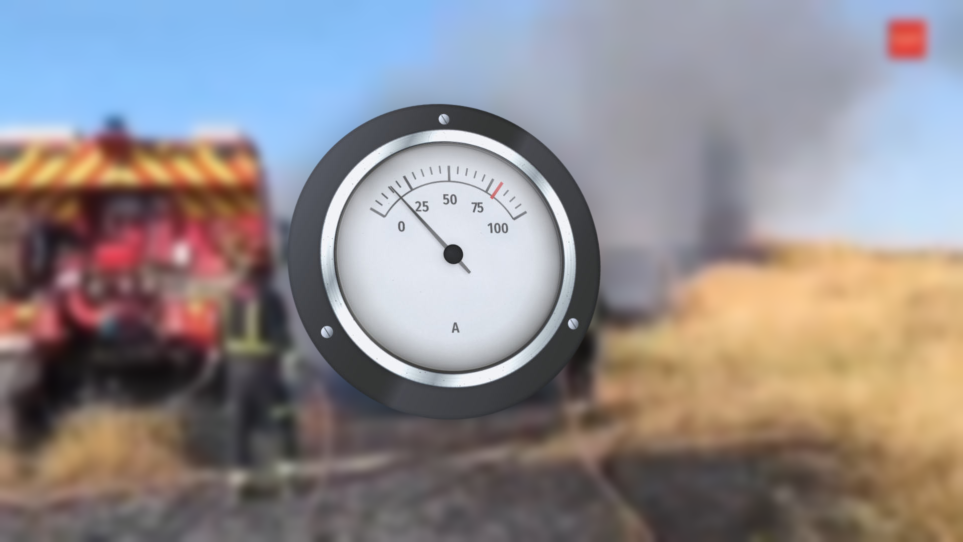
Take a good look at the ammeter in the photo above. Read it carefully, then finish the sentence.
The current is 15 A
